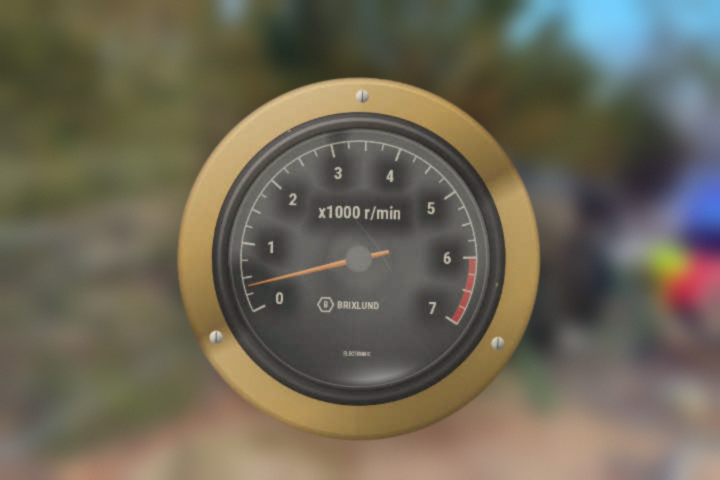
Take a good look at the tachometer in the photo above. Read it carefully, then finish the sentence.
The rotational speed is 375 rpm
